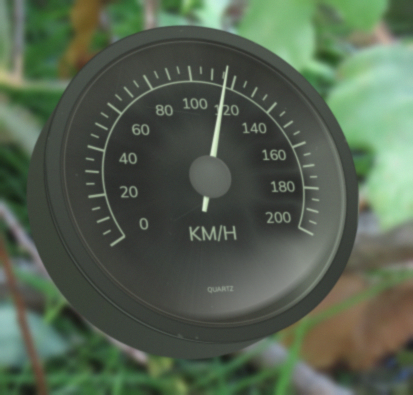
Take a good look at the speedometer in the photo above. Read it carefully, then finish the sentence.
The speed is 115 km/h
